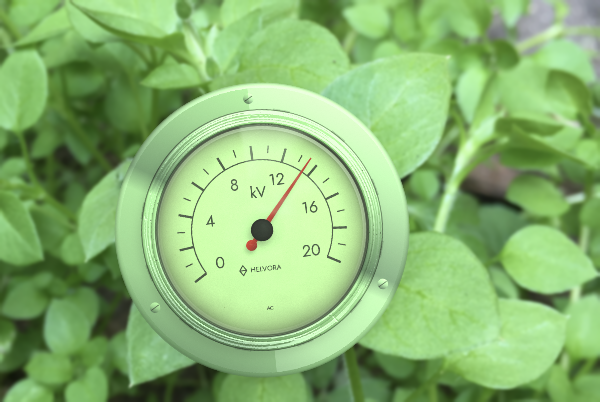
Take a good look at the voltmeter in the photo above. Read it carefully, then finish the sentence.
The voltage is 13.5 kV
